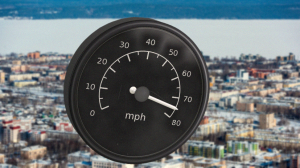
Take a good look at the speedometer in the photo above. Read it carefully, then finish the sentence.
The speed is 75 mph
